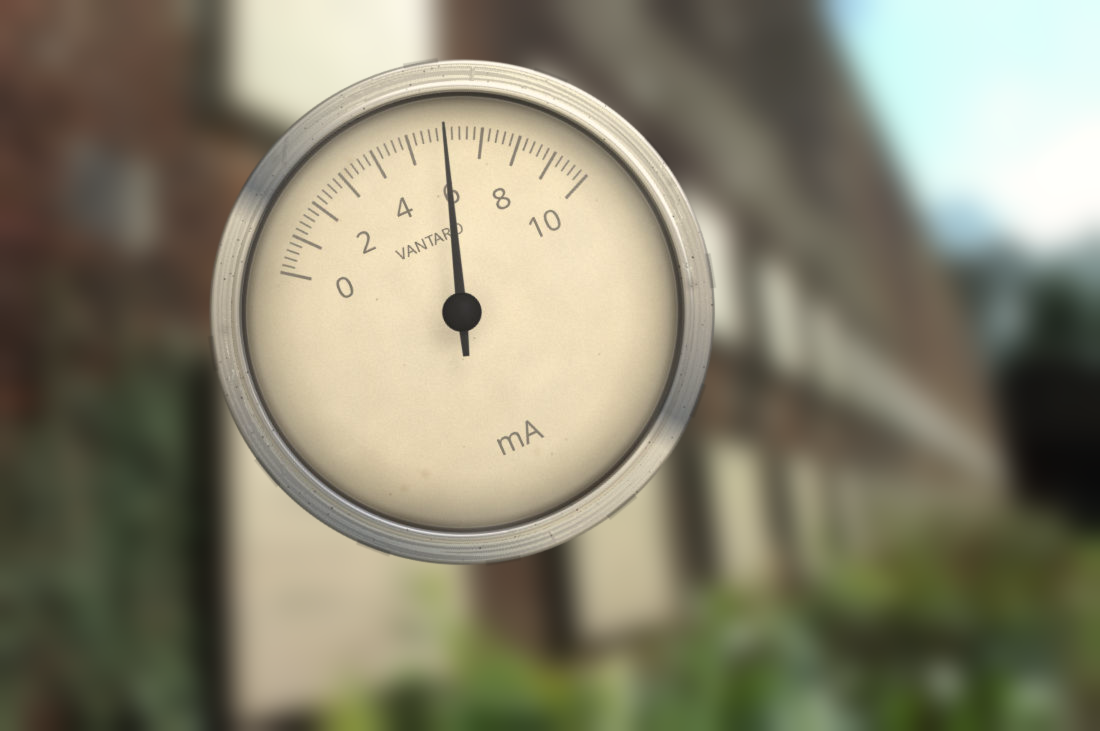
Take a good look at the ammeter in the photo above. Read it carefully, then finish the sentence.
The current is 6 mA
